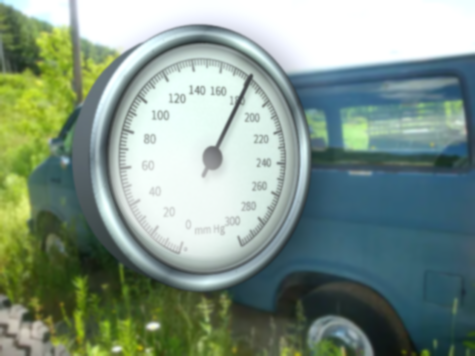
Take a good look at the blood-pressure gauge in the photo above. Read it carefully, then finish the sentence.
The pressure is 180 mmHg
